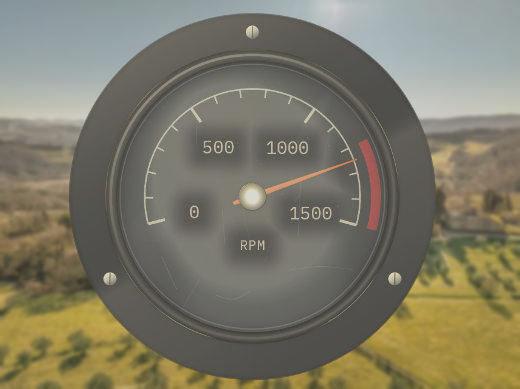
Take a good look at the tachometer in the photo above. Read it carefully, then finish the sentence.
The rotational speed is 1250 rpm
